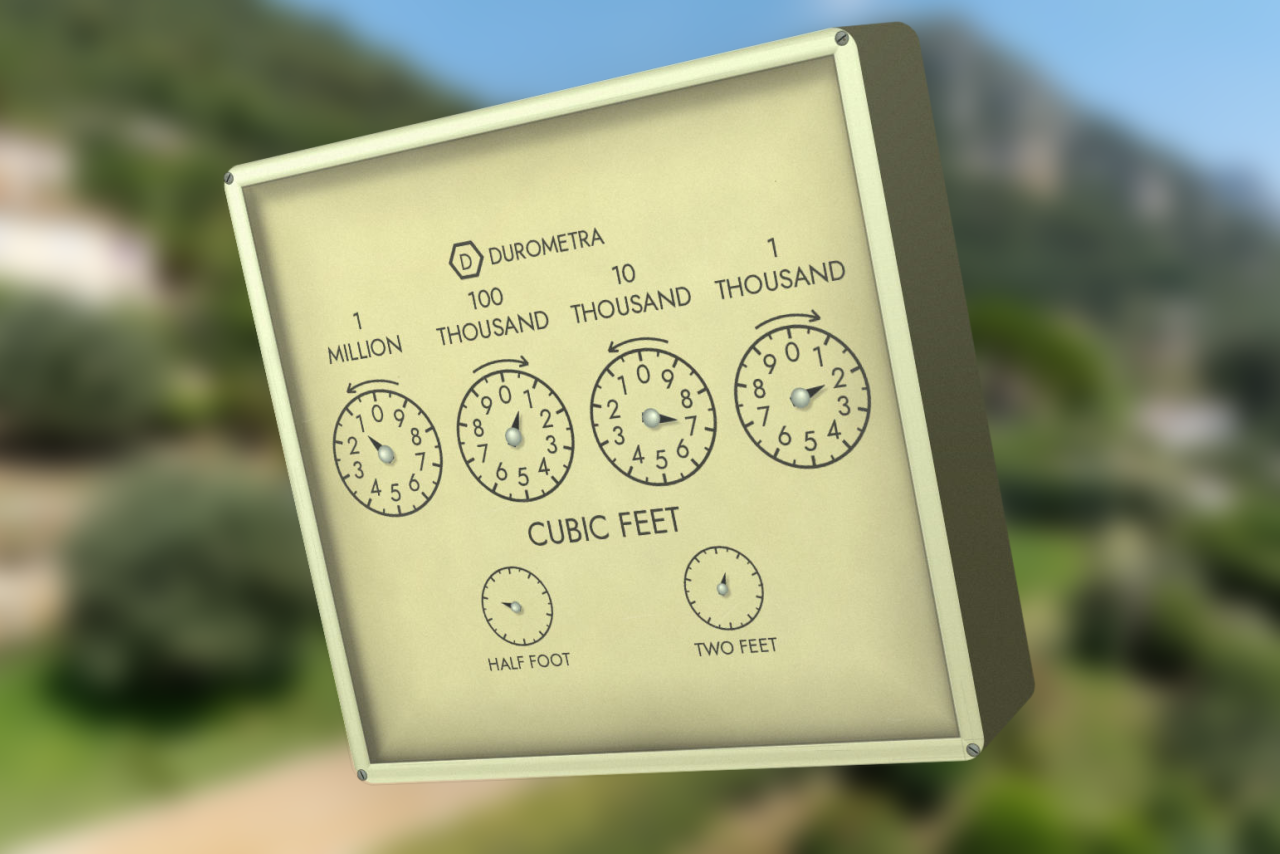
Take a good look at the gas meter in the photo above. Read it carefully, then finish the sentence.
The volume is 107200 ft³
